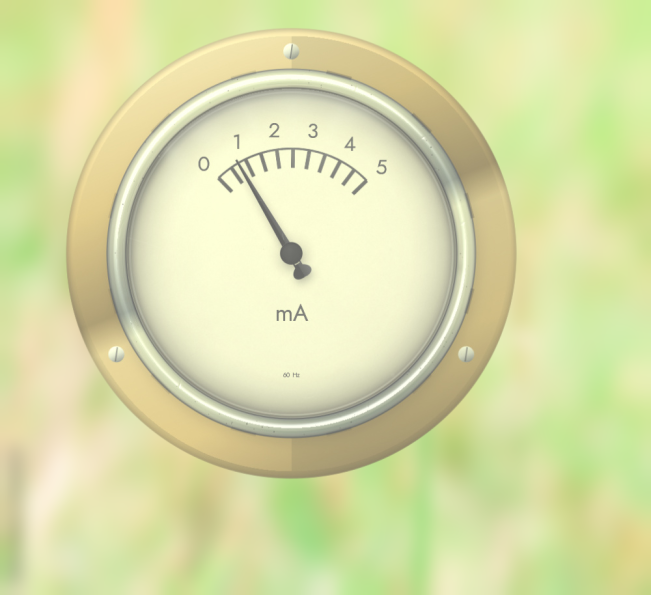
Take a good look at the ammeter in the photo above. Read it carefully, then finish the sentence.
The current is 0.75 mA
